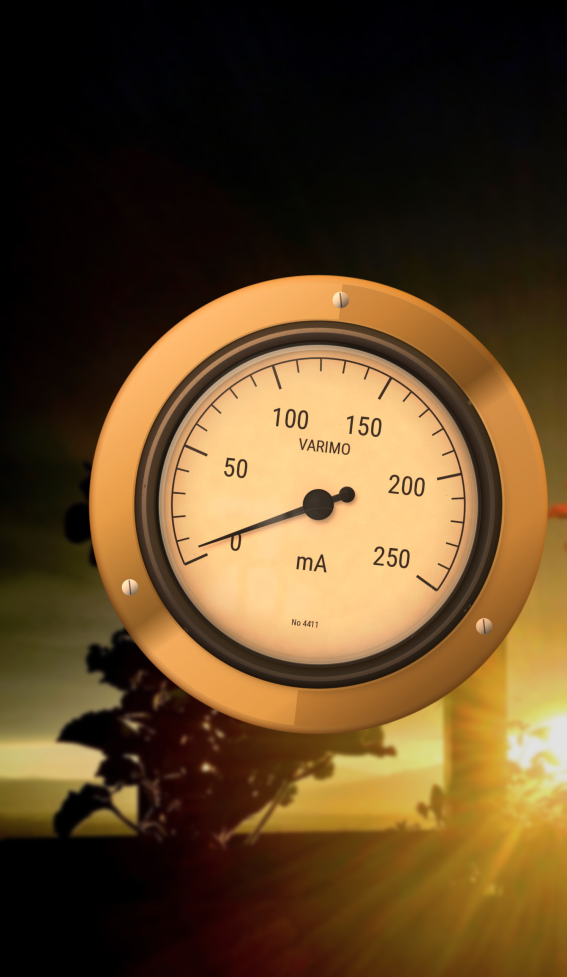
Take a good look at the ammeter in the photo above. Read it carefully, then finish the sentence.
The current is 5 mA
